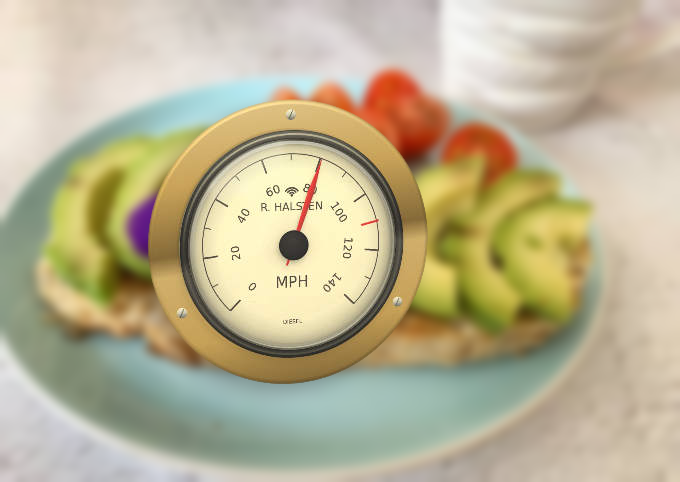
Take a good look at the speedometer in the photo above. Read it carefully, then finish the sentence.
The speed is 80 mph
